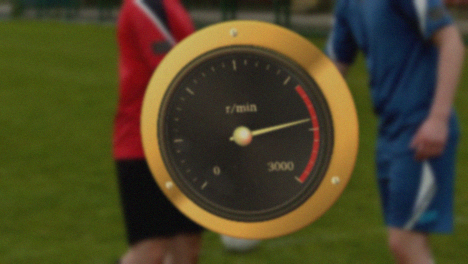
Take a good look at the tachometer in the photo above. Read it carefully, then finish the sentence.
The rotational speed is 2400 rpm
